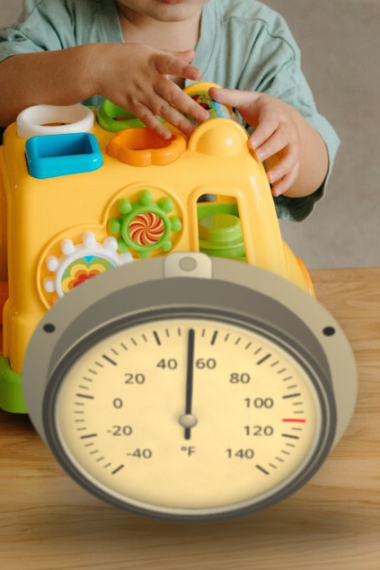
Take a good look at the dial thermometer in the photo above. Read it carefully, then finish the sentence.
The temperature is 52 °F
